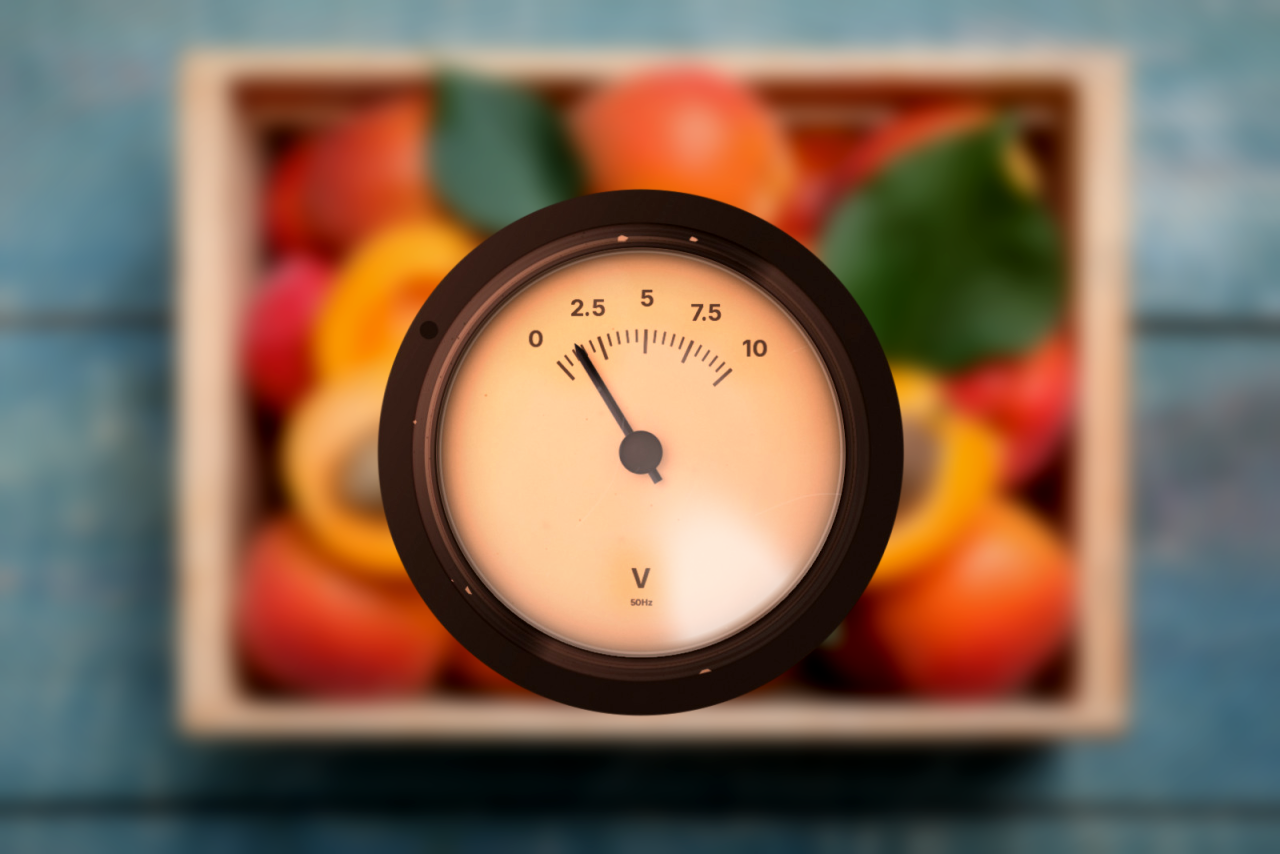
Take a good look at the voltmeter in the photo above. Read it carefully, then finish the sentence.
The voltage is 1.25 V
